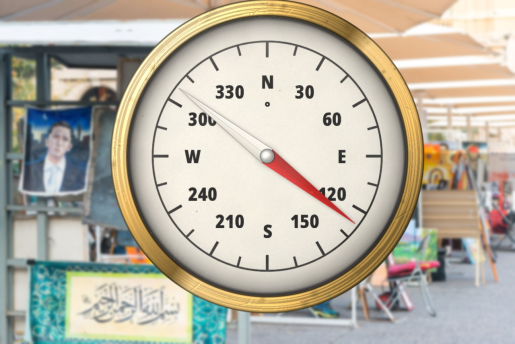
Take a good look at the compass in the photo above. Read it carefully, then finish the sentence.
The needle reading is 127.5 °
